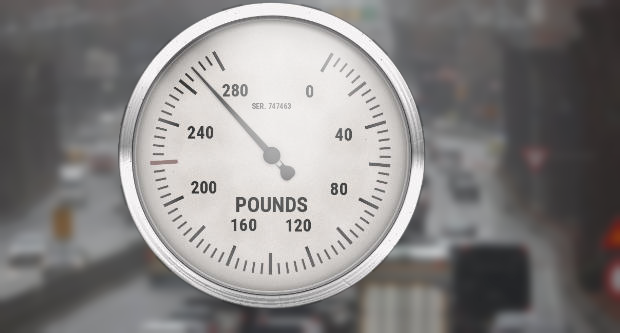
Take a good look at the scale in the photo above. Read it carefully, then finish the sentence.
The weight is 268 lb
